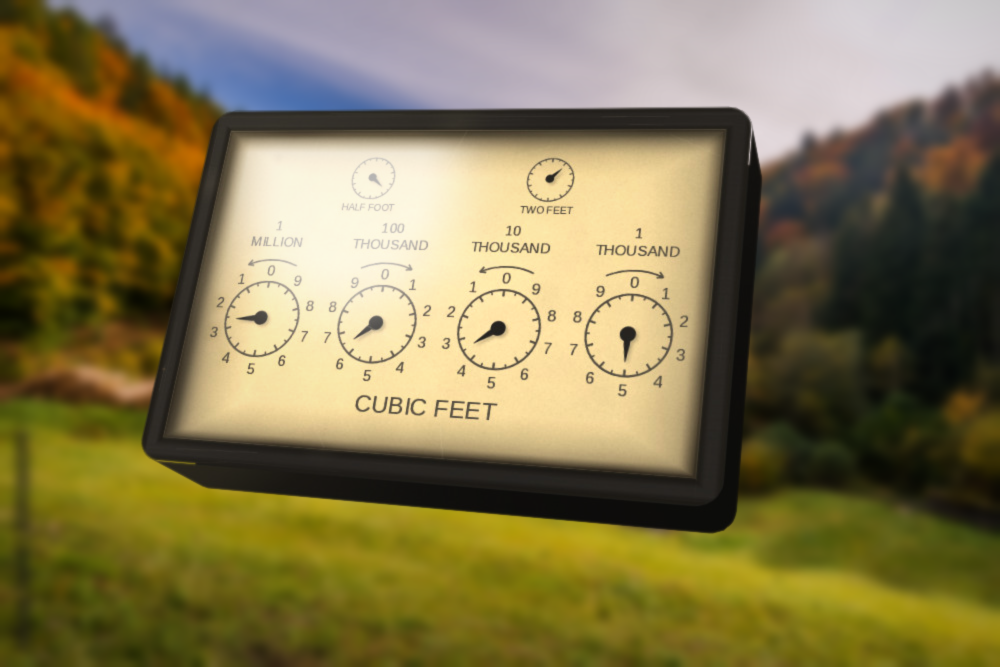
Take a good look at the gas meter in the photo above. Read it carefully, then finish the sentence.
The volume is 263500 ft³
